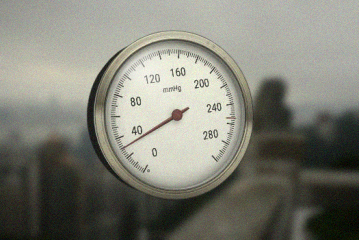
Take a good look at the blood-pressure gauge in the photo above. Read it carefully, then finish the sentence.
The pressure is 30 mmHg
